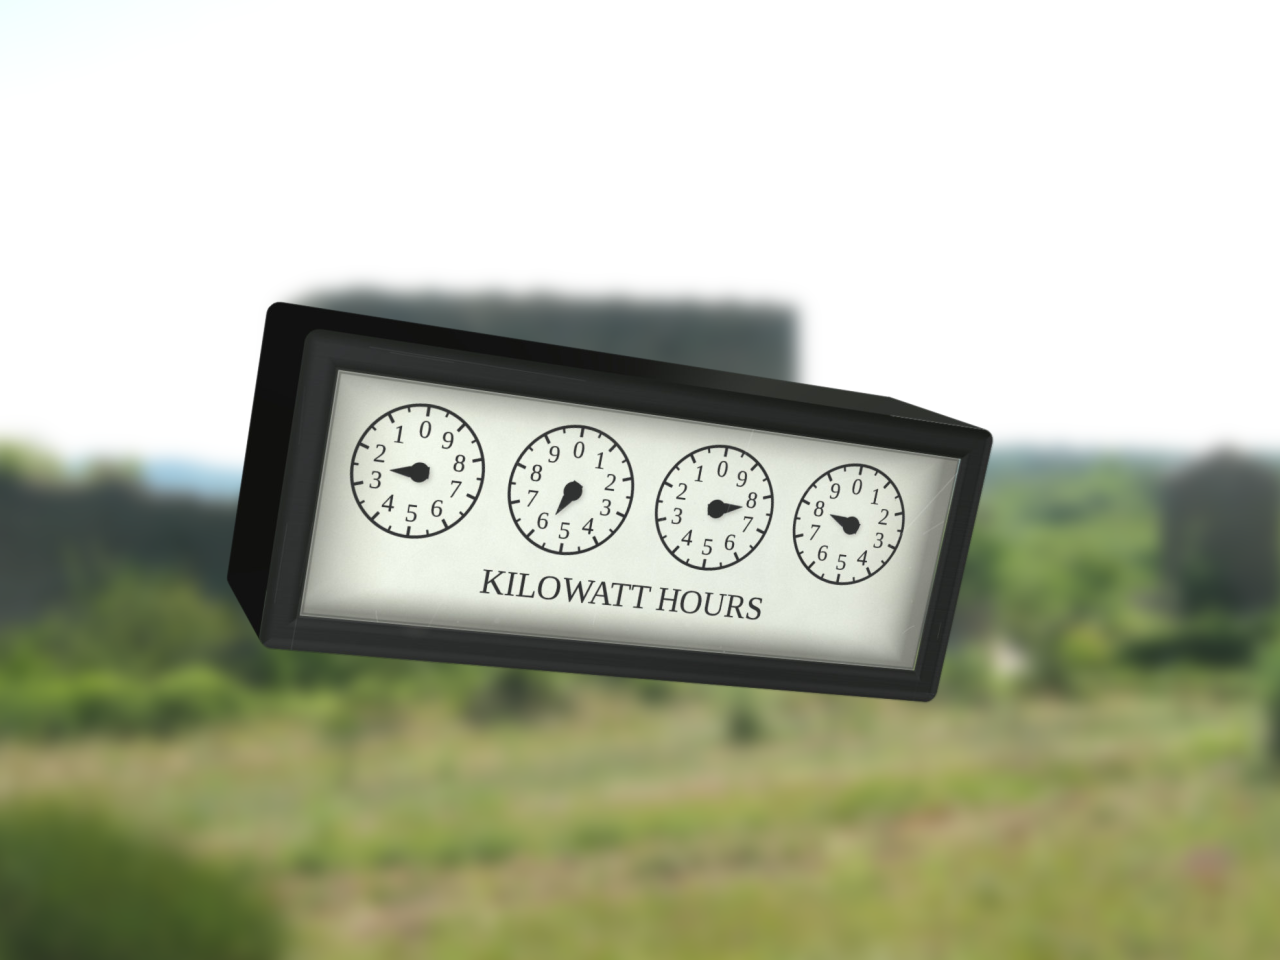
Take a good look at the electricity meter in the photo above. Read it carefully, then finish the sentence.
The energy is 2578 kWh
